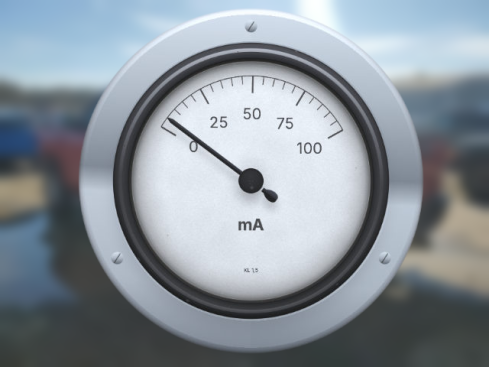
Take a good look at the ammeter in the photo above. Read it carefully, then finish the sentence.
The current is 5 mA
